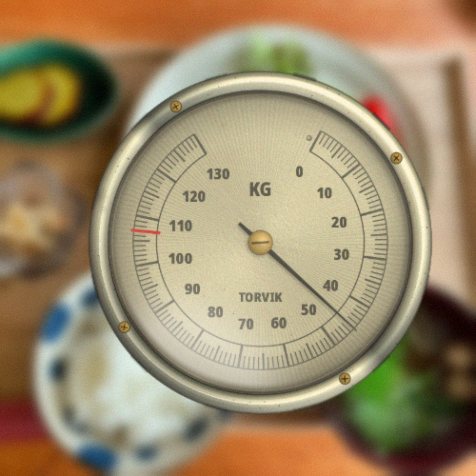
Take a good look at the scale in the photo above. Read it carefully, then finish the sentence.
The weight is 45 kg
